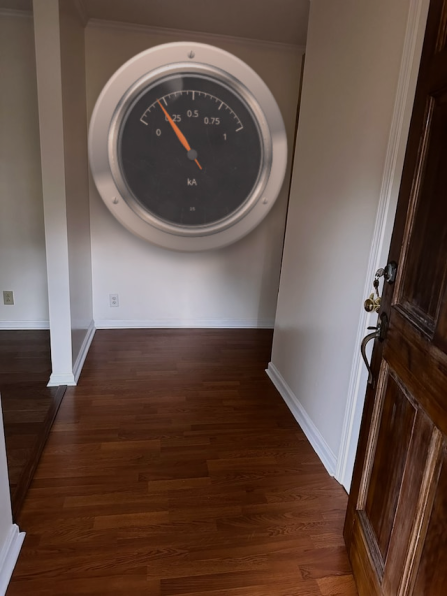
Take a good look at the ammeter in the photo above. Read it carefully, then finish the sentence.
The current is 0.2 kA
